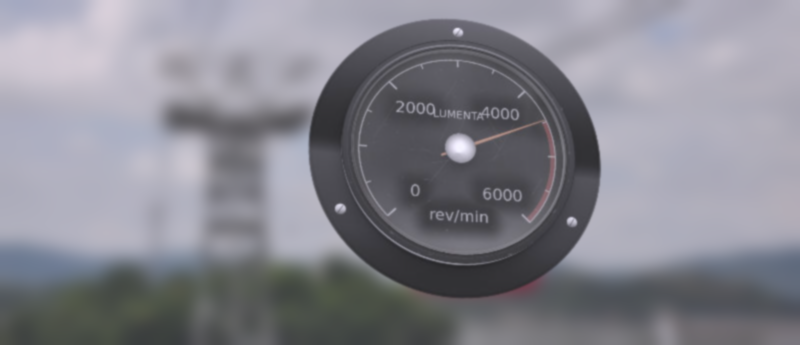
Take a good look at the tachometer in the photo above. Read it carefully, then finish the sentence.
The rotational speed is 4500 rpm
